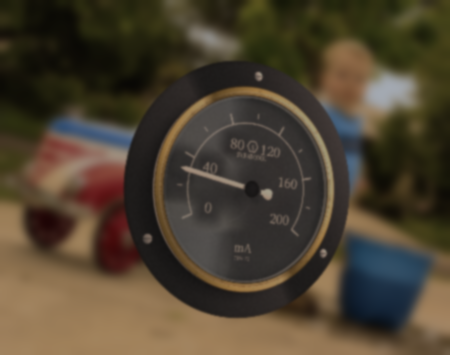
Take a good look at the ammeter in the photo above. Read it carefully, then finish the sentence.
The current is 30 mA
